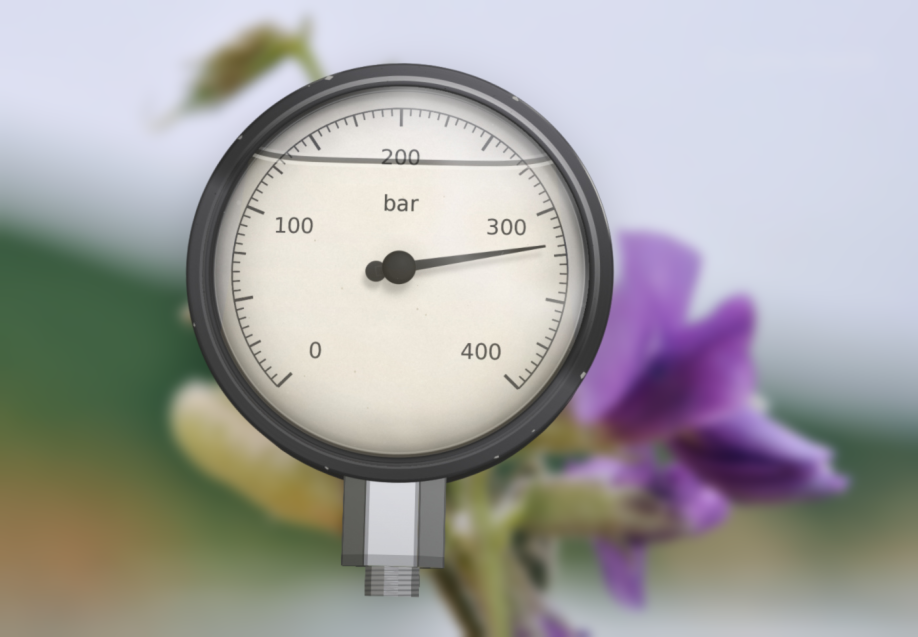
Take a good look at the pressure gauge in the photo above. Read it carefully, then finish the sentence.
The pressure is 320 bar
